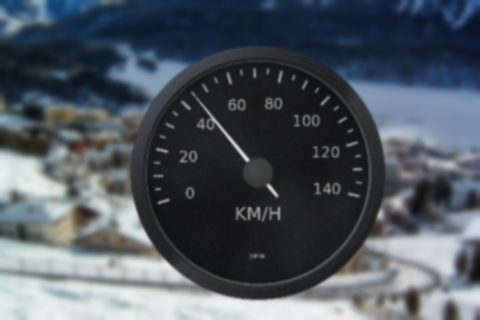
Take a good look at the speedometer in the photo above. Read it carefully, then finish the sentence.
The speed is 45 km/h
